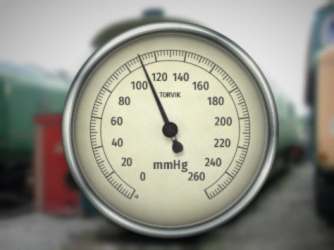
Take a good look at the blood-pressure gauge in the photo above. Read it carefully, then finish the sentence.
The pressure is 110 mmHg
